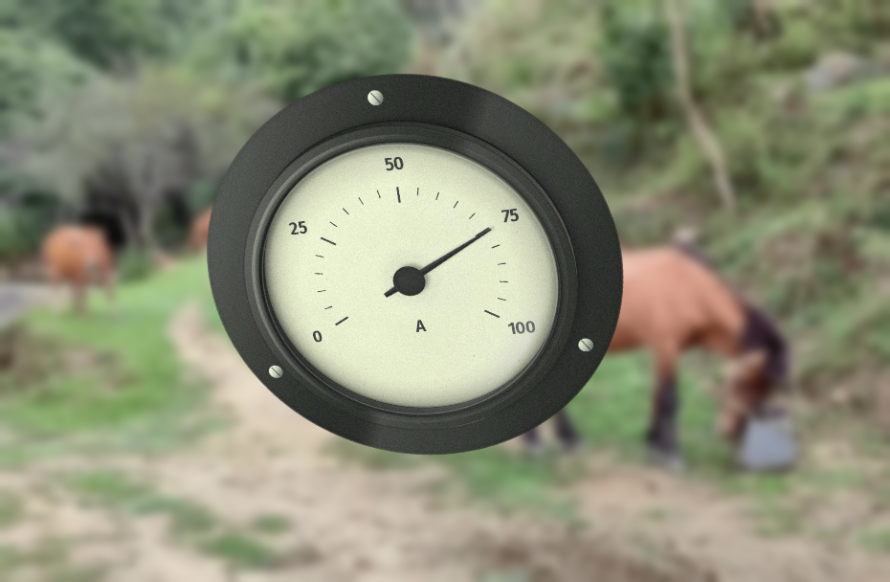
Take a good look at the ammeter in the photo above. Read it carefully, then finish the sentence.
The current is 75 A
